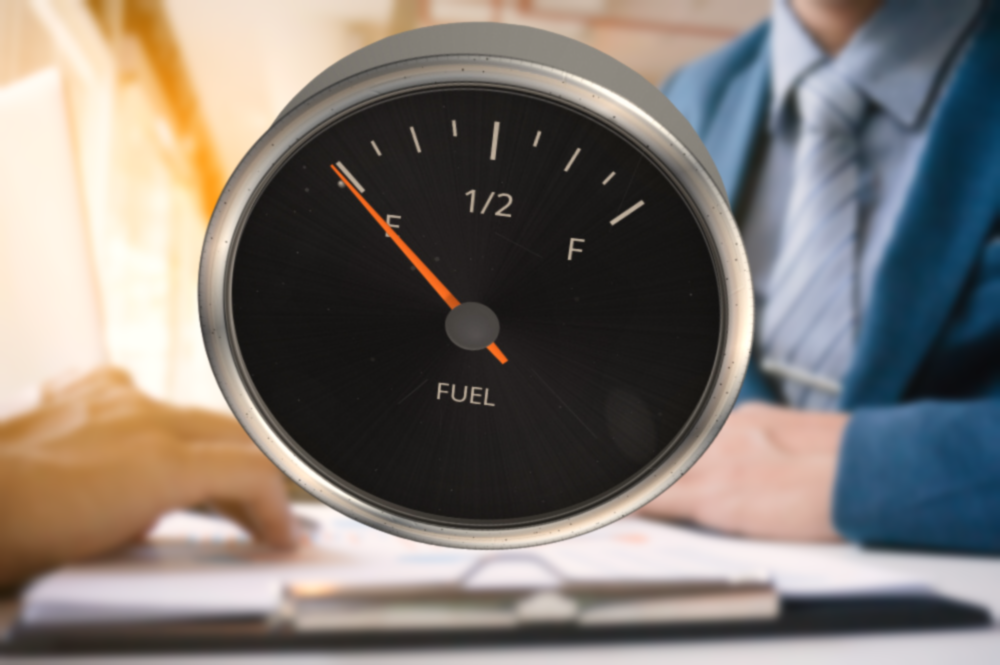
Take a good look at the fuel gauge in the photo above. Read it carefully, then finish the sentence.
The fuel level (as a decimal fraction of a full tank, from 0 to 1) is 0
